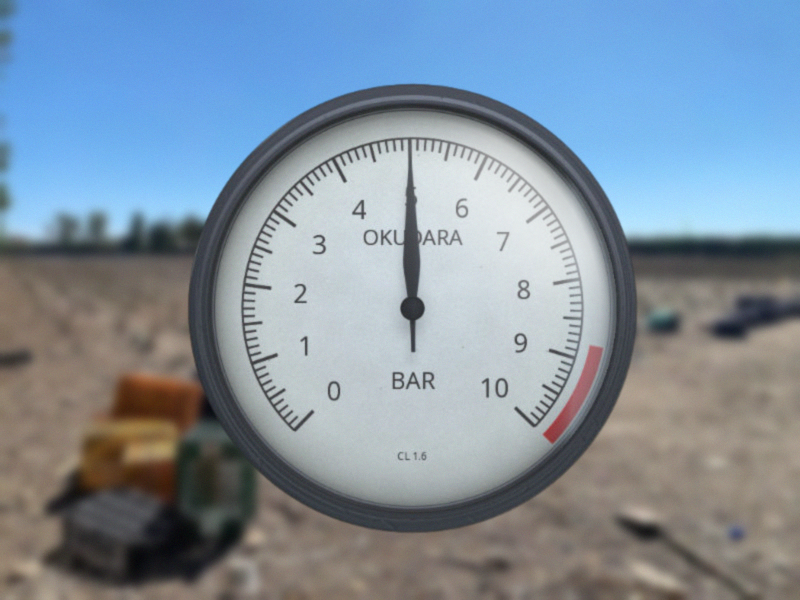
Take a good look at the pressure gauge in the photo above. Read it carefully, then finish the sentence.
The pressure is 5 bar
